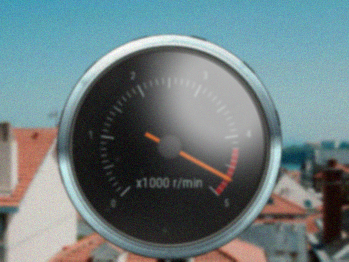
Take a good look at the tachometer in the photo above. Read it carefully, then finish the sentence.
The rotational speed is 4700 rpm
